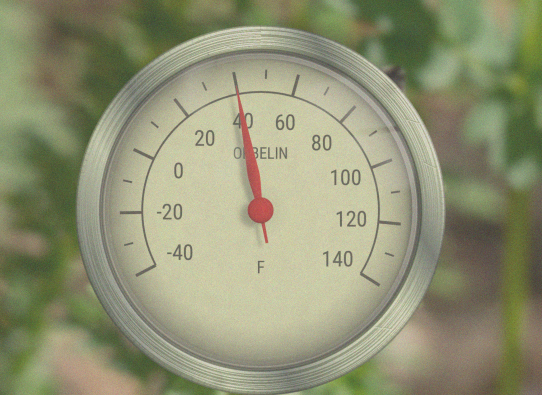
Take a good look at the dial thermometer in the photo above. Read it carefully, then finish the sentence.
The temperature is 40 °F
